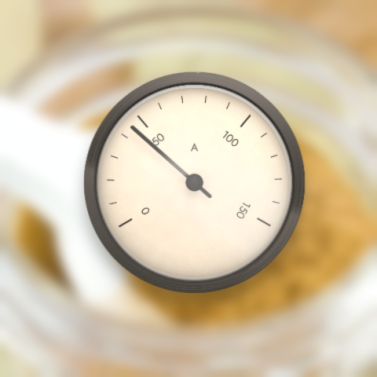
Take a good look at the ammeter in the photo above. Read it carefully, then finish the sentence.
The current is 45 A
